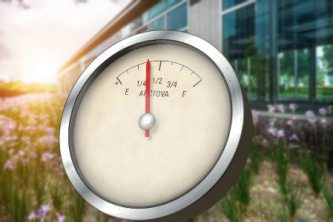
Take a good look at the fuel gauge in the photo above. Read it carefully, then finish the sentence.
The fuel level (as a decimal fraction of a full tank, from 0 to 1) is 0.375
